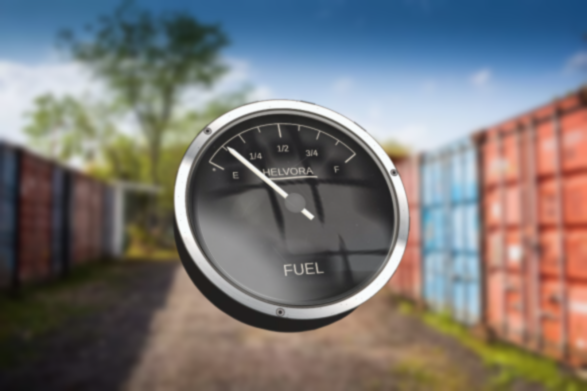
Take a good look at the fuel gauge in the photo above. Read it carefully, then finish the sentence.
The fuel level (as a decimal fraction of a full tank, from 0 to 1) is 0.125
